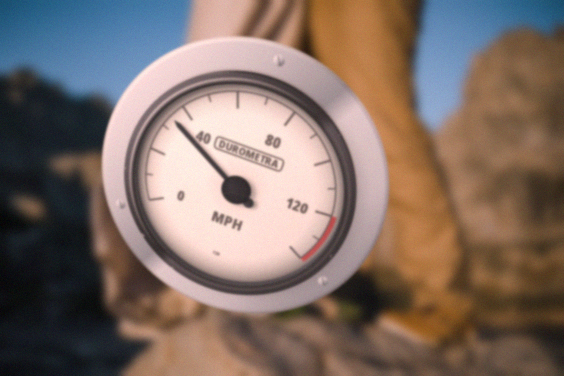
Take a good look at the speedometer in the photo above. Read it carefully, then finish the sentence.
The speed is 35 mph
